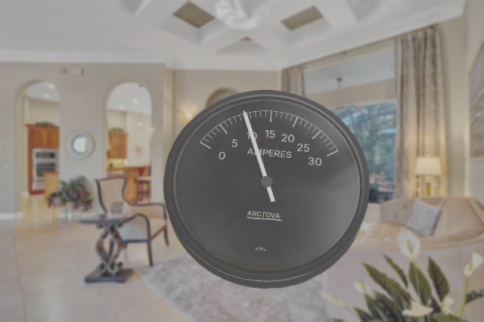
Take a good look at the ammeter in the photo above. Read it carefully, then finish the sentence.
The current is 10 A
